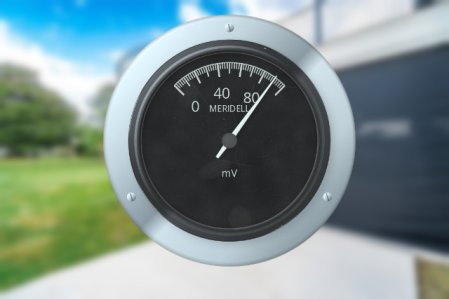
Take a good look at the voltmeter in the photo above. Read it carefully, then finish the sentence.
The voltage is 90 mV
